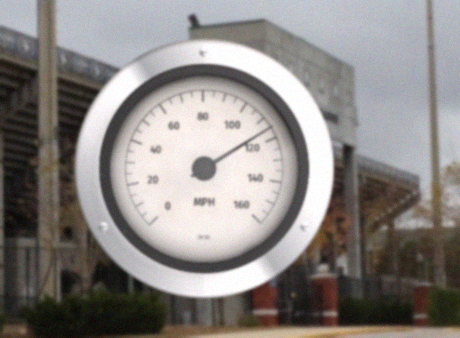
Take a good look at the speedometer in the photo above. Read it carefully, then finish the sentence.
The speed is 115 mph
